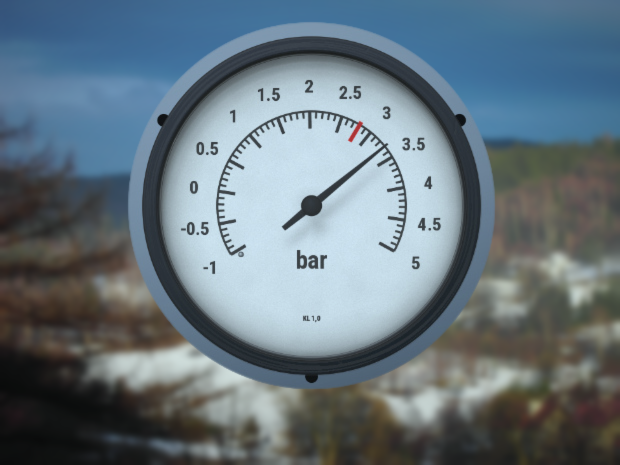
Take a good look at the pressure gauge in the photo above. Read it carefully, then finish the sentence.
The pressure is 3.3 bar
